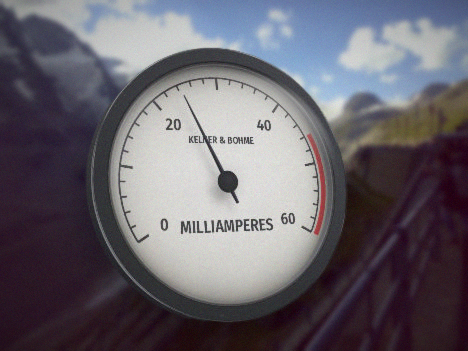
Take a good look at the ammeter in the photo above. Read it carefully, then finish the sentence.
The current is 24 mA
